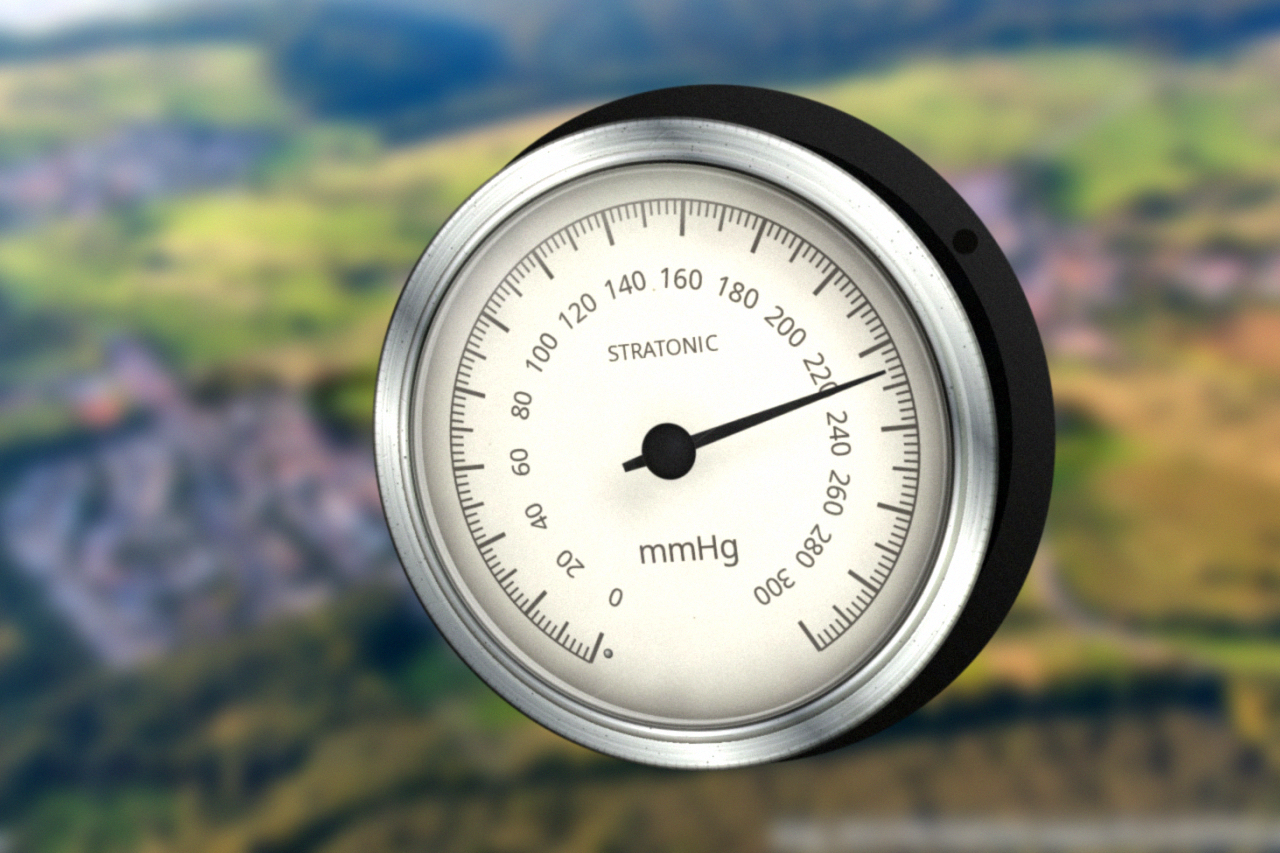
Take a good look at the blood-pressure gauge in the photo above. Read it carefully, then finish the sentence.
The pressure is 226 mmHg
